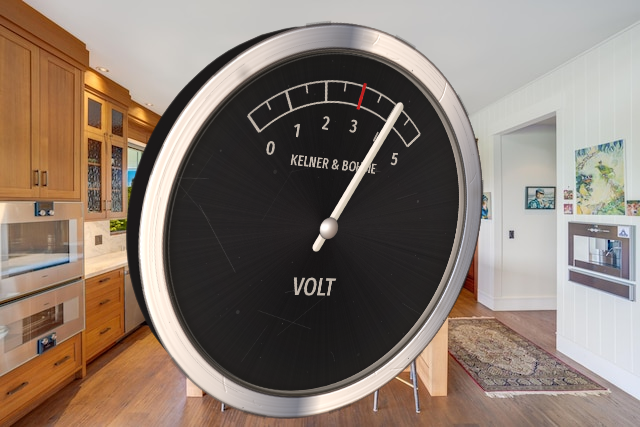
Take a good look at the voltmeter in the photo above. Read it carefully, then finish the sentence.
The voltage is 4 V
